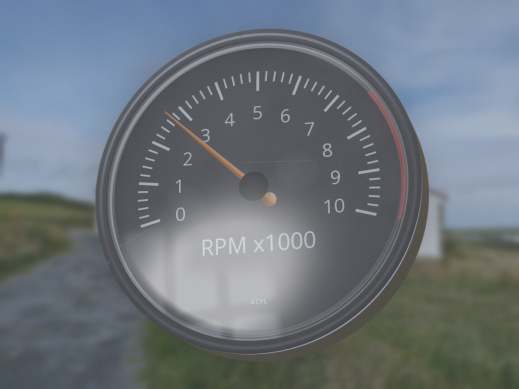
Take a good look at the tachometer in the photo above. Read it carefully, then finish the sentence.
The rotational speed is 2700 rpm
